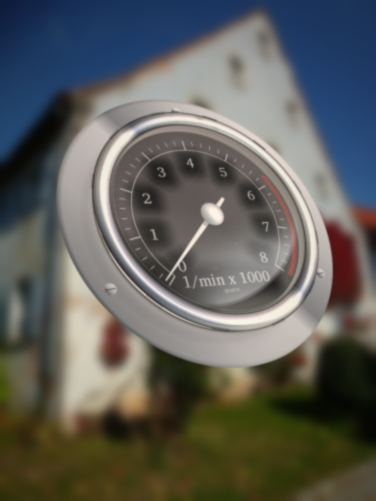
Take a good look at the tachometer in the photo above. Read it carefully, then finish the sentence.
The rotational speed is 100 rpm
